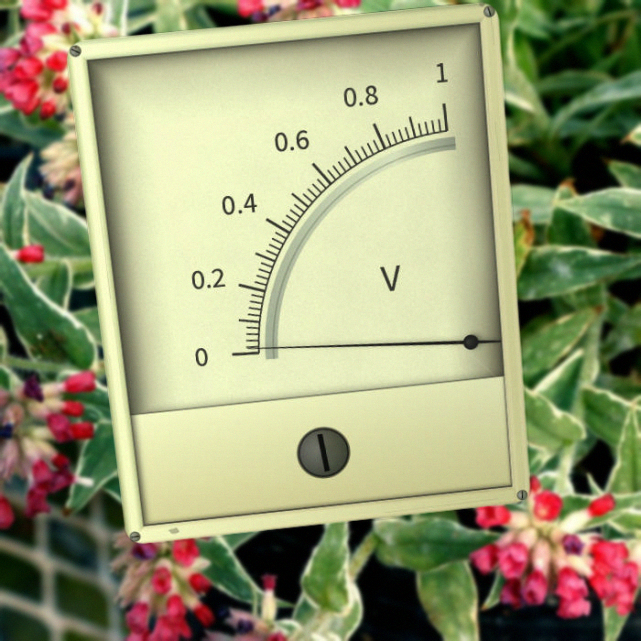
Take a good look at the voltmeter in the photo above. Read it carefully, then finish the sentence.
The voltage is 0.02 V
